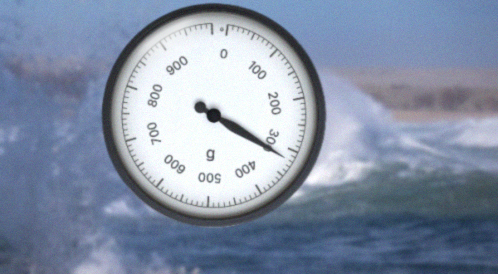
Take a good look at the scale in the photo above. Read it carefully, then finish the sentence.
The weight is 320 g
